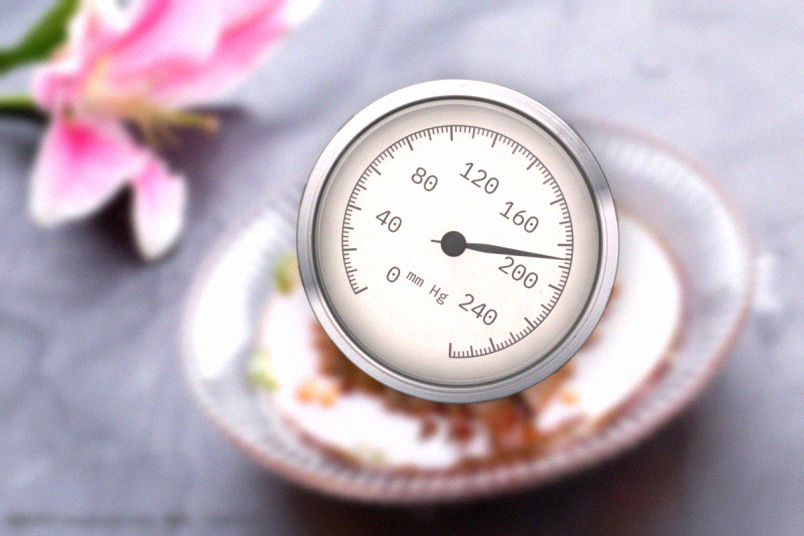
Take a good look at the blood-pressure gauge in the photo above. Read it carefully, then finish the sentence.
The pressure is 186 mmHg
